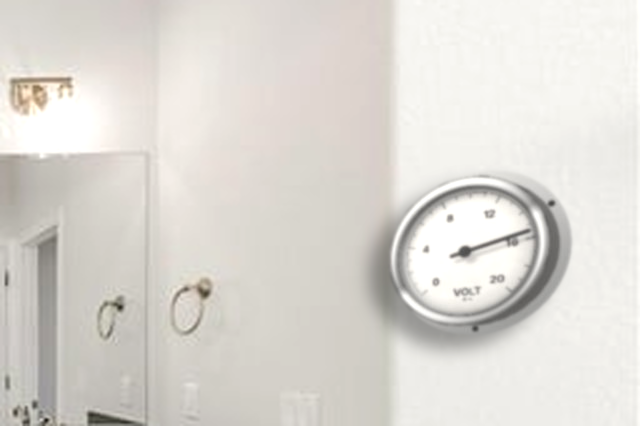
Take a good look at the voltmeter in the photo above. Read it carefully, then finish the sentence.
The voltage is 15.5 V
